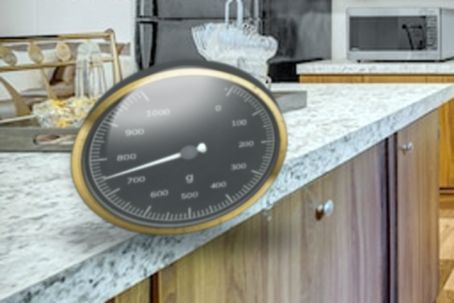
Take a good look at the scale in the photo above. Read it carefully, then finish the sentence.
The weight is 750 g
